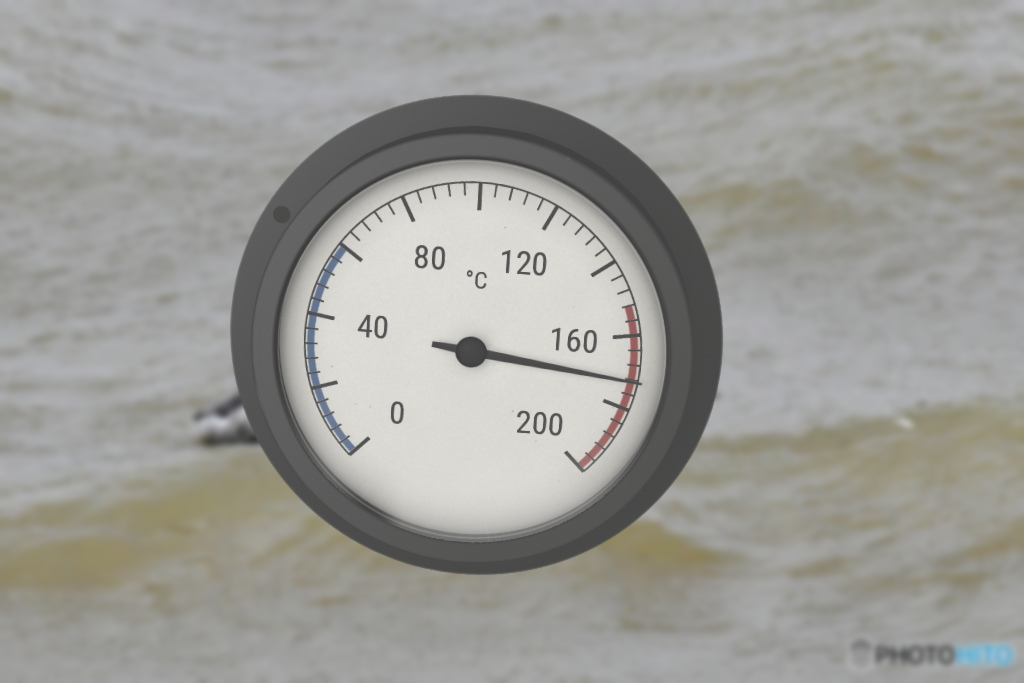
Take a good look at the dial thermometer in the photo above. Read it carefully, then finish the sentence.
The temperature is 172 °C
